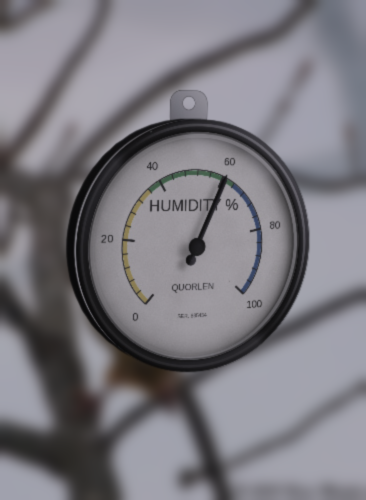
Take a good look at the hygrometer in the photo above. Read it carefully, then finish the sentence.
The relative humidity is 60 %
